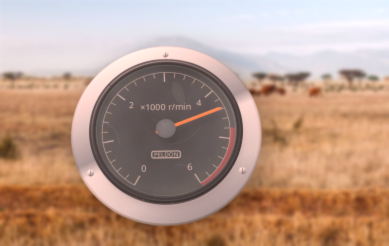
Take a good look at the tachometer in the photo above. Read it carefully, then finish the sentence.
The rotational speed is 4400 rpm
